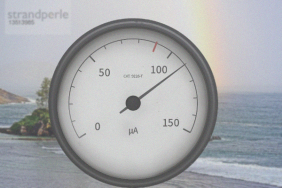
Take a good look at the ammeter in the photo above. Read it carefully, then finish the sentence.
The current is 110 µA
